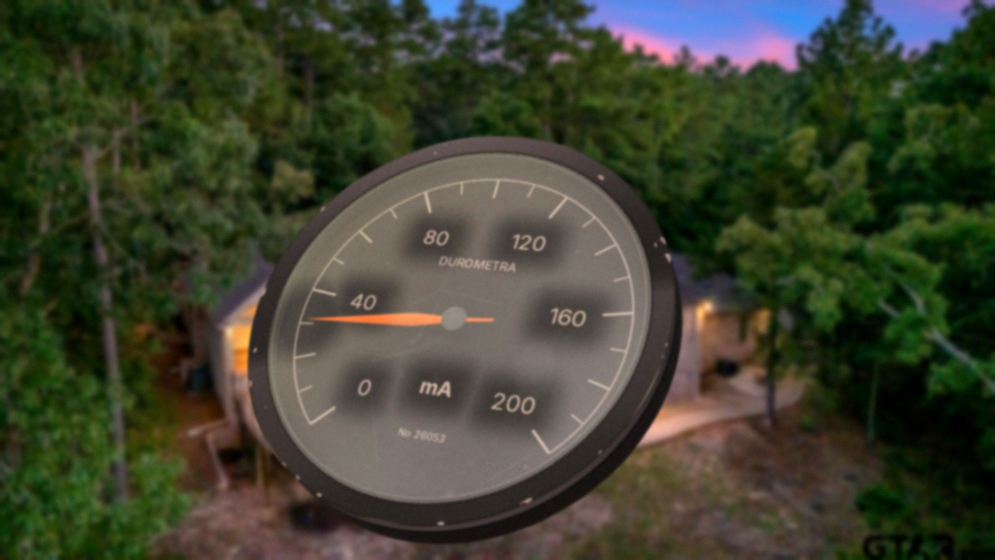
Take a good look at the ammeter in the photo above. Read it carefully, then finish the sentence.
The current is 30 mA
